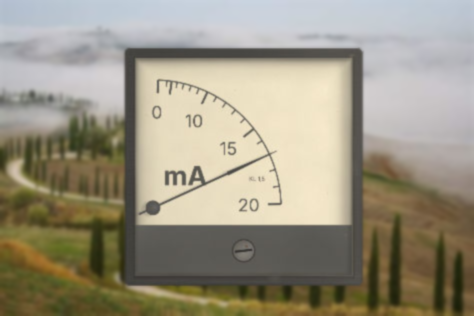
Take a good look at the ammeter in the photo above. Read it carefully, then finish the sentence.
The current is 17 mA
